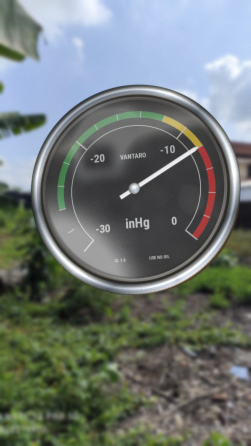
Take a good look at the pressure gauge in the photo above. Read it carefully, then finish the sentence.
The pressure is -8 inHg
